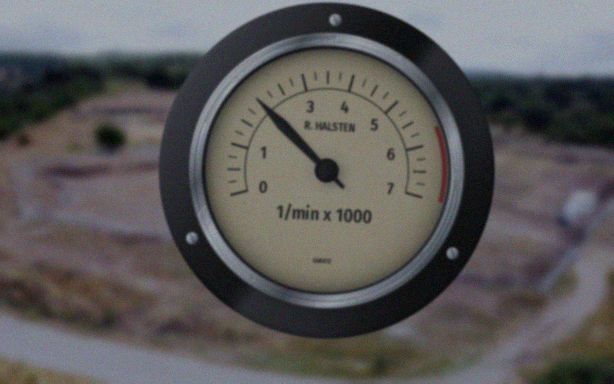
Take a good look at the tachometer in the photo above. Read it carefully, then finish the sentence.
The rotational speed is 2000 rpm
